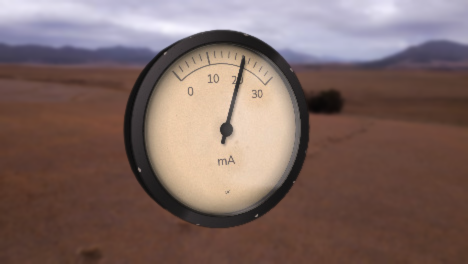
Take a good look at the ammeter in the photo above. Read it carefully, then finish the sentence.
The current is 20 mA
